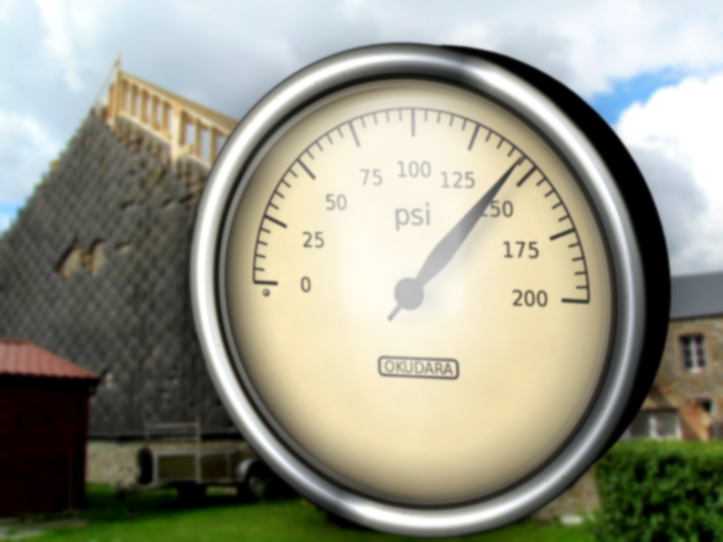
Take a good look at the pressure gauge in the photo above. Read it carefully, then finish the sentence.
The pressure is 145 psi
